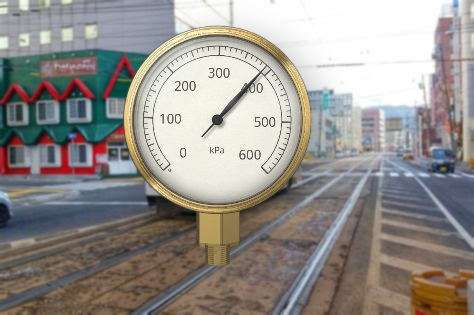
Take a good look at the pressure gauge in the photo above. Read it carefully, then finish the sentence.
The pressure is 390 kPa
